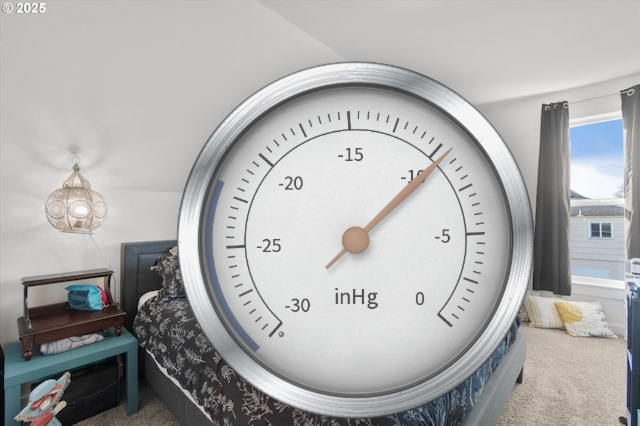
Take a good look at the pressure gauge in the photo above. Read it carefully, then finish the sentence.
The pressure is -9.5 inHg
